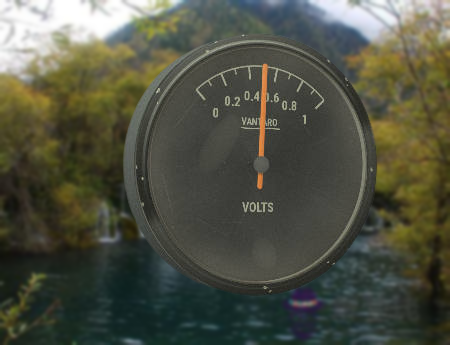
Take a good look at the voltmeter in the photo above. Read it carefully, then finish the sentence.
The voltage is 0.5 V
